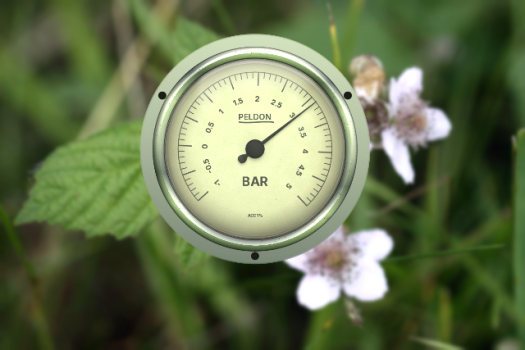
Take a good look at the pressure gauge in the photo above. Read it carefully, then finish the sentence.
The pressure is 3.1 bar
